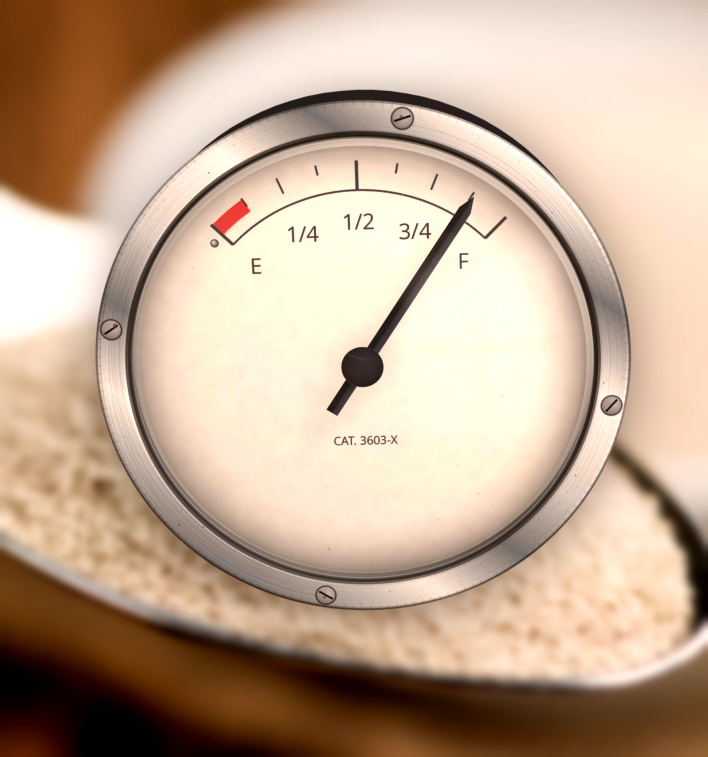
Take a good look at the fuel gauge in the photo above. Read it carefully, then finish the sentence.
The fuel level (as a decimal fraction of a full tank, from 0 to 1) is 0.875
